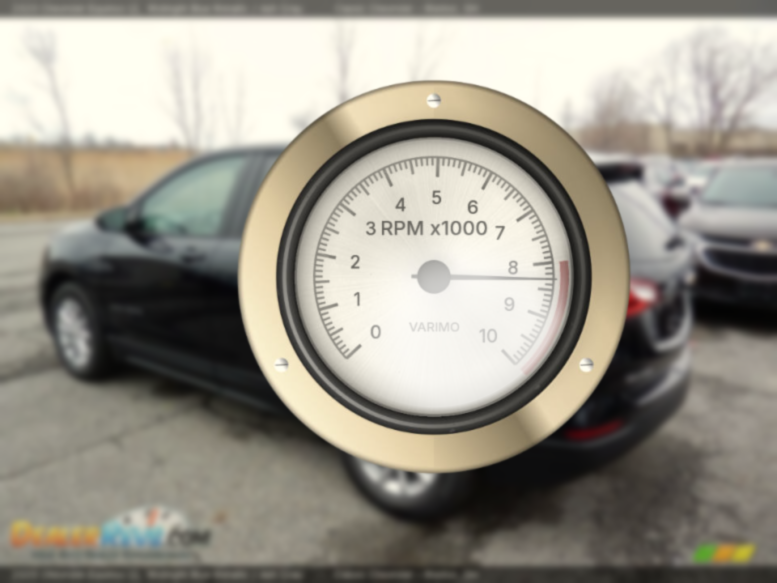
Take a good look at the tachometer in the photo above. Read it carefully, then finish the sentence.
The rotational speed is 8300 rpm
